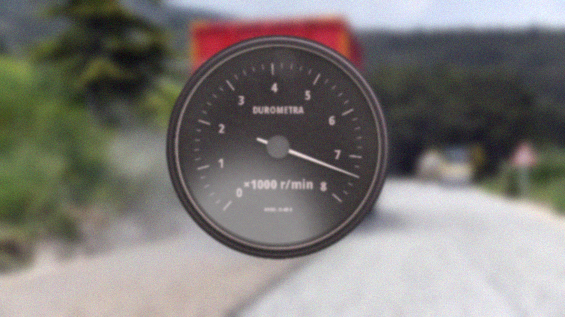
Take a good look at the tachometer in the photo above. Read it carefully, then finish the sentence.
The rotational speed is 7400 rpm
